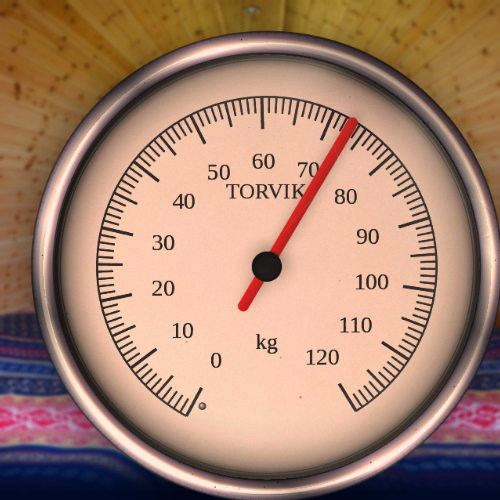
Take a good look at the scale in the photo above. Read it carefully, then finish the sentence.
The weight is 73 kg
